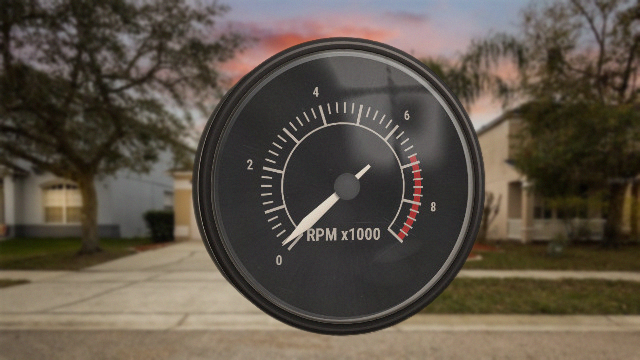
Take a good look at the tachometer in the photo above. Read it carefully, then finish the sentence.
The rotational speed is 200 rpm
